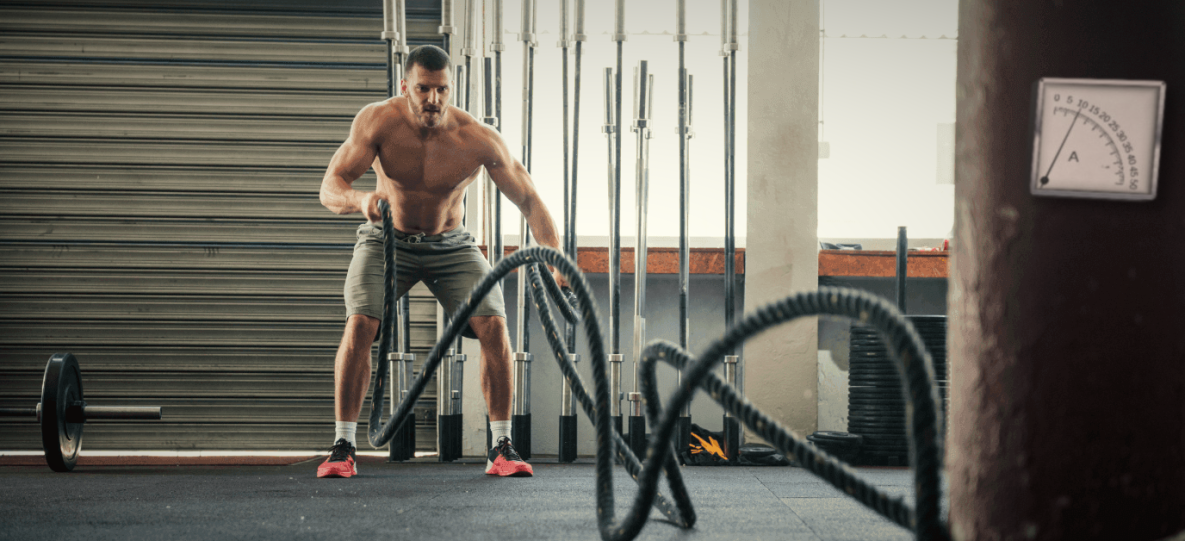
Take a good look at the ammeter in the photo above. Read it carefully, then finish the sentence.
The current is 10 A
